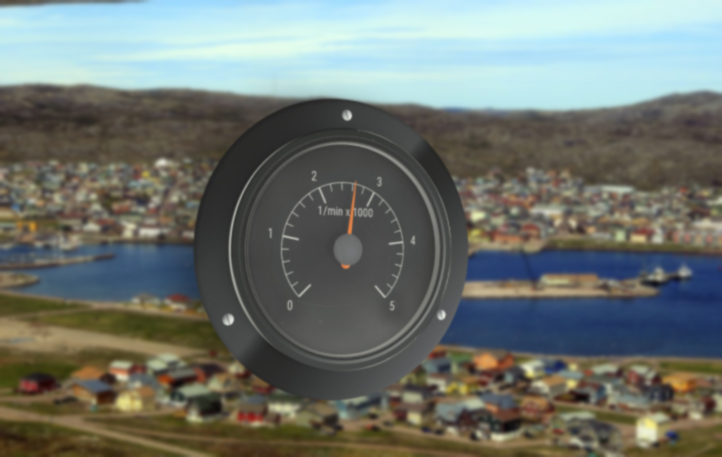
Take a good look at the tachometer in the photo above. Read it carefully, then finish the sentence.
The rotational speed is 2600 rpm
